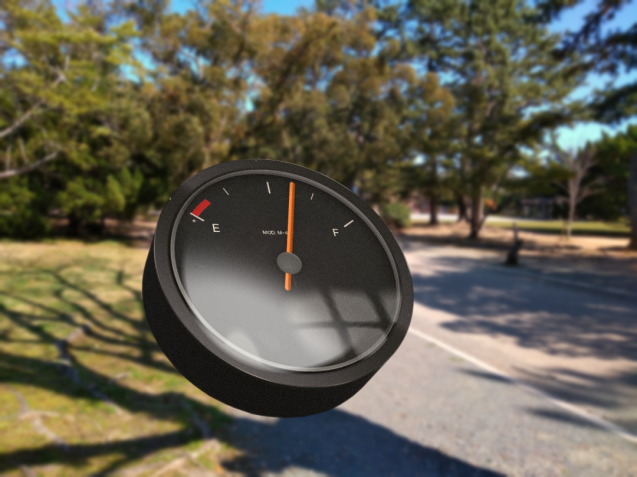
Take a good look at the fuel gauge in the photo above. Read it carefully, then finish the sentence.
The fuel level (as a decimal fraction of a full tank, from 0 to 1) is 0.625
